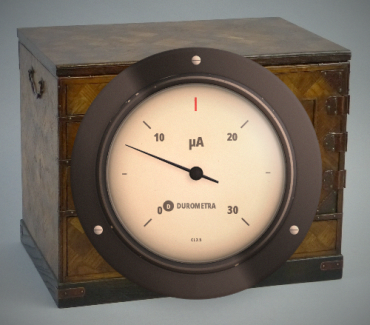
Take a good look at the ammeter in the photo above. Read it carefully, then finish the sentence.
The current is 7.5 µA
